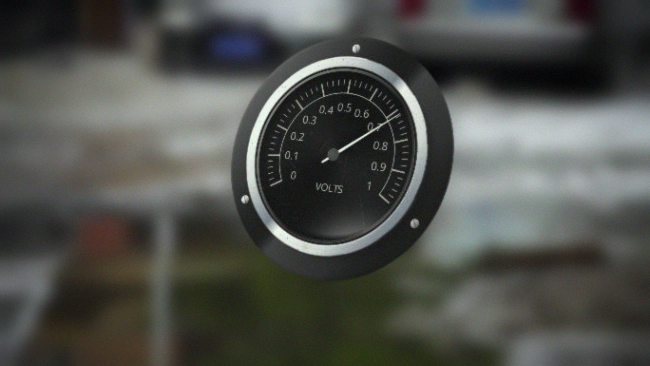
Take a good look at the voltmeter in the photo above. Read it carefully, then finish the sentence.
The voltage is 0.72 V
